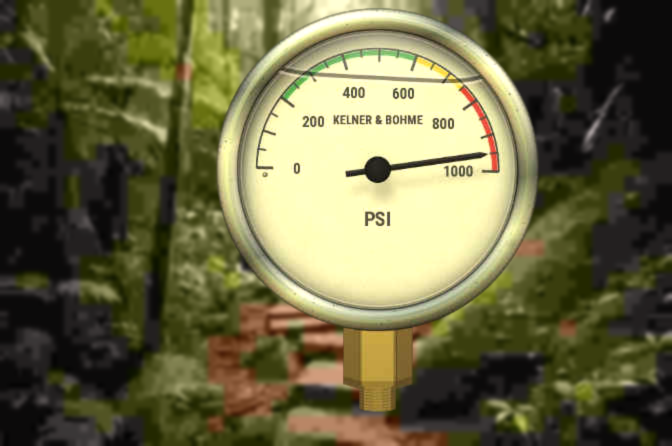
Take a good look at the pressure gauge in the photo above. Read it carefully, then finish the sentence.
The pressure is 950 psi
